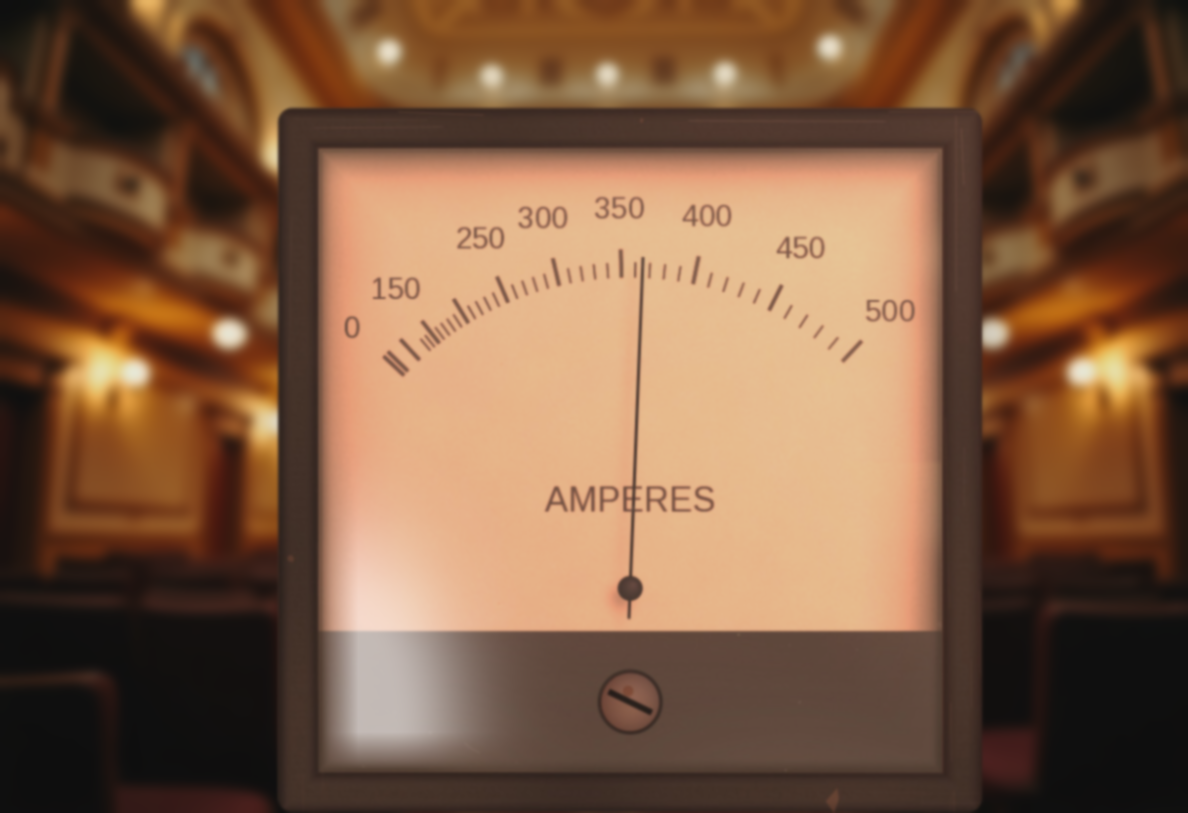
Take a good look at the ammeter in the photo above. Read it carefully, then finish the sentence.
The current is 365 A
